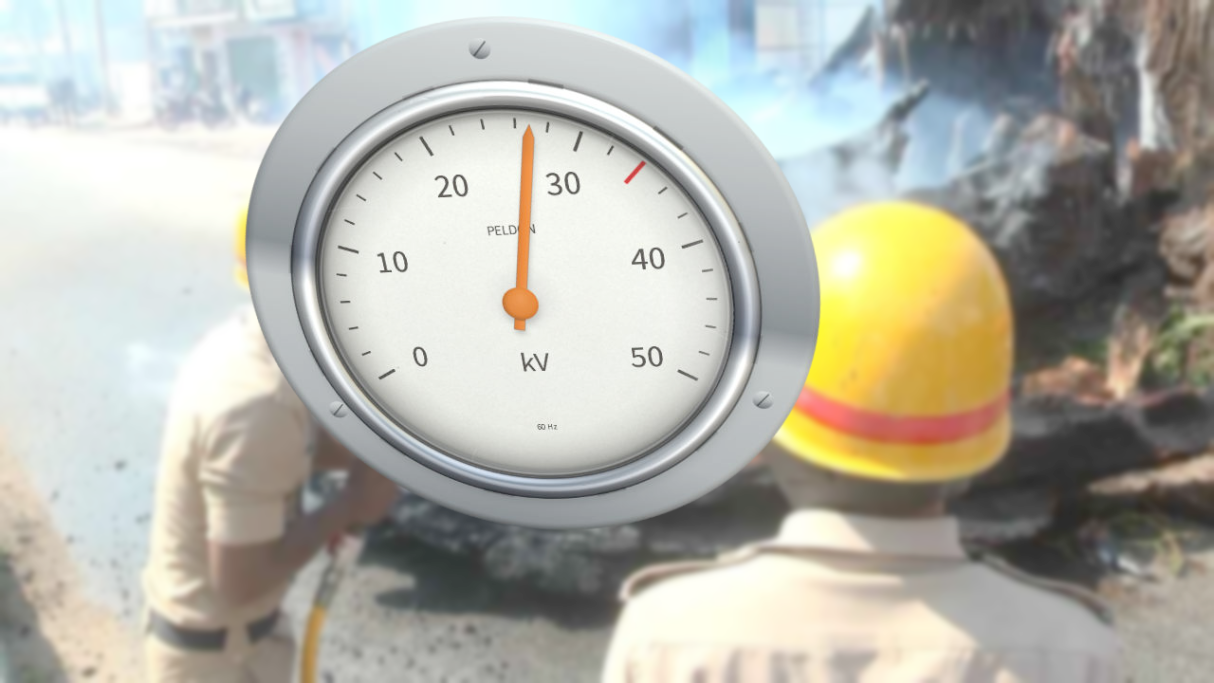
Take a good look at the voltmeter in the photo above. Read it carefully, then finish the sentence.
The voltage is 27 kV
